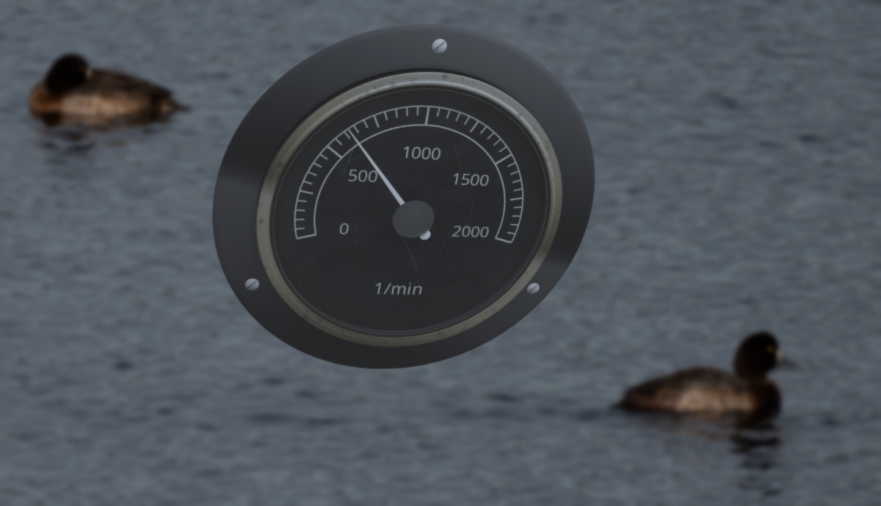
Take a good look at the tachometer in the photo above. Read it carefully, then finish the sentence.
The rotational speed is 625 rpm
